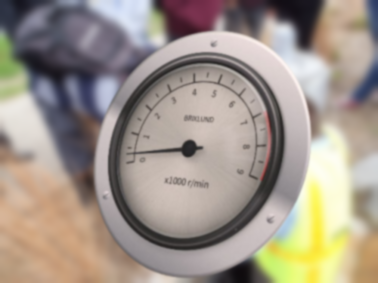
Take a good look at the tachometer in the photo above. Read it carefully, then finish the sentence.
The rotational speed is 250 rpm
